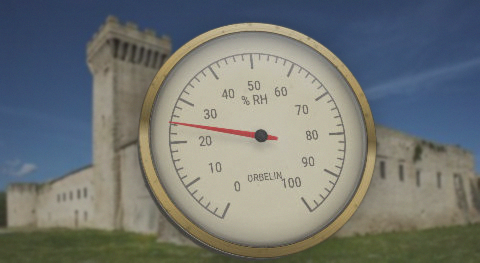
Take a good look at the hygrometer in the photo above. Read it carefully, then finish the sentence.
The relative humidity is 24 %
